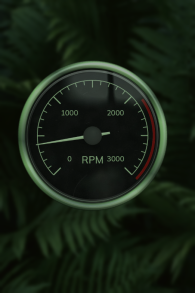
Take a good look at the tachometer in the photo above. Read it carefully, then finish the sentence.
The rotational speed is 400 rpm
